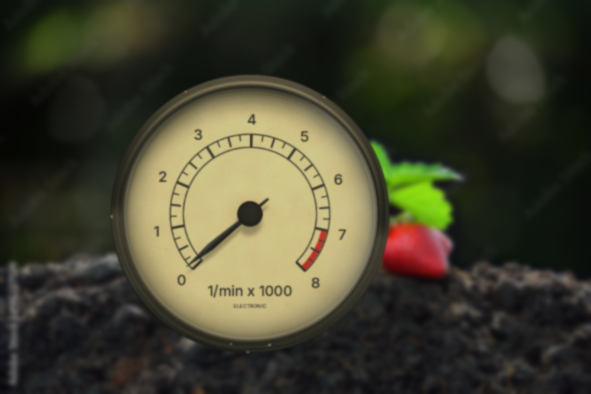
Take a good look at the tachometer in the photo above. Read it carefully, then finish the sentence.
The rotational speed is 125 rpm
